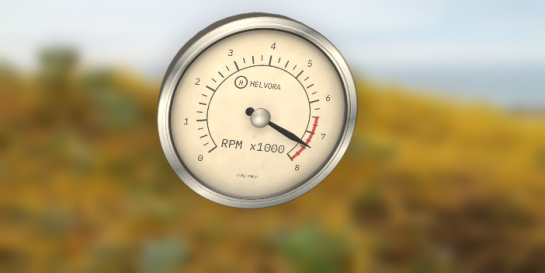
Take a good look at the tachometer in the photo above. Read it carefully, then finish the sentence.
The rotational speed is 7375 rpm
